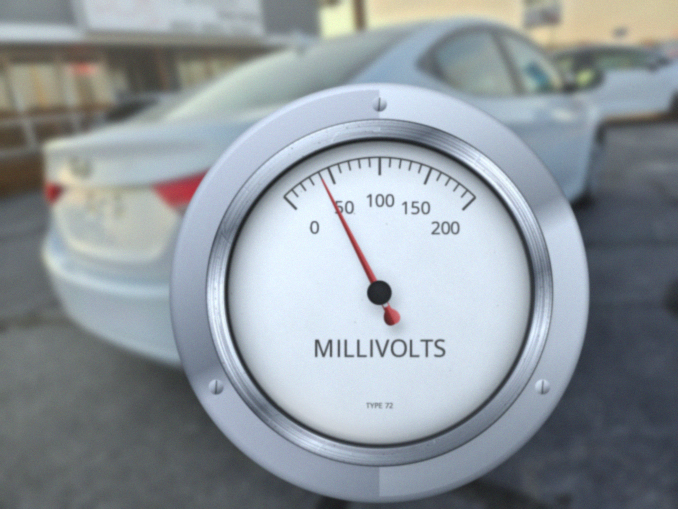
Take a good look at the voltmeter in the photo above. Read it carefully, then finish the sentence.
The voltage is 40 mV
